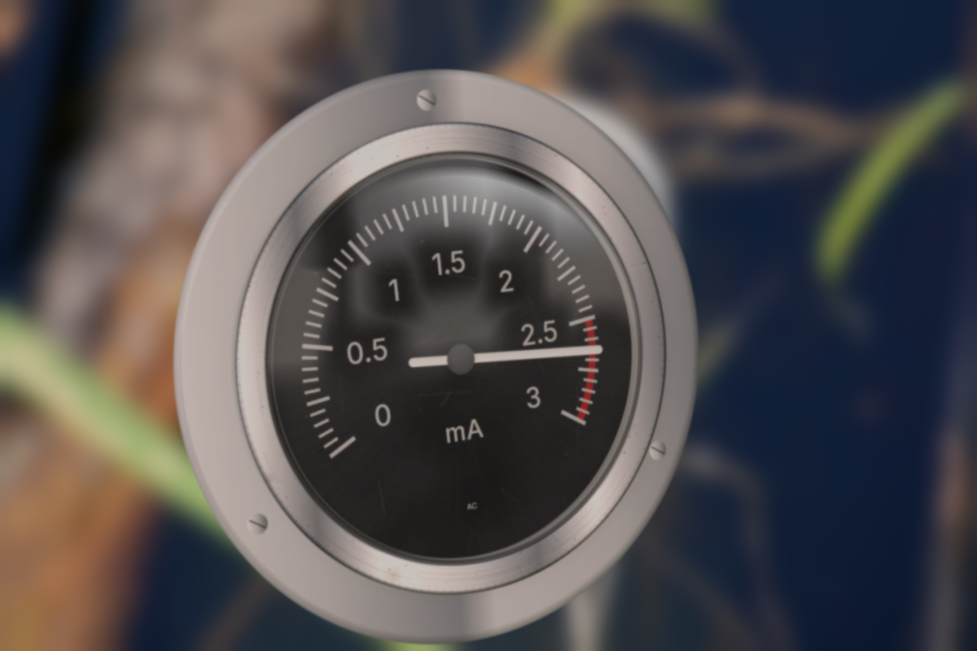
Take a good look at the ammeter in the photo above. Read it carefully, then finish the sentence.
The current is 2.65 mA
